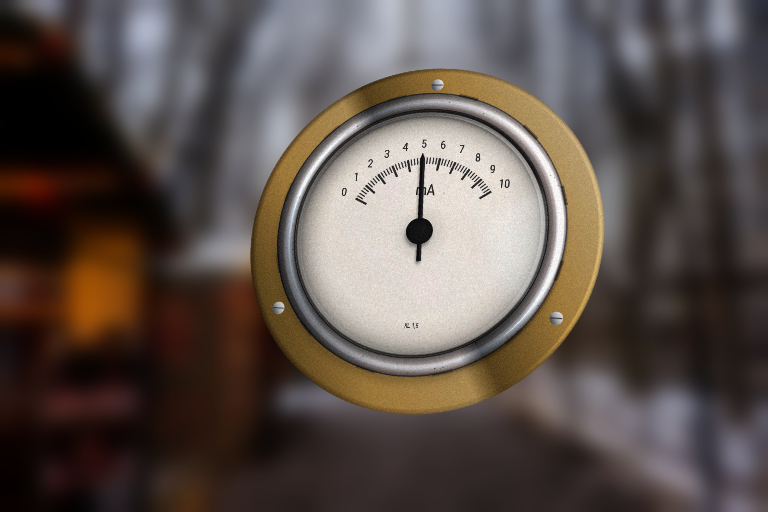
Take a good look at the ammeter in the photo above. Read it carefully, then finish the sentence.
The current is 5 mA
